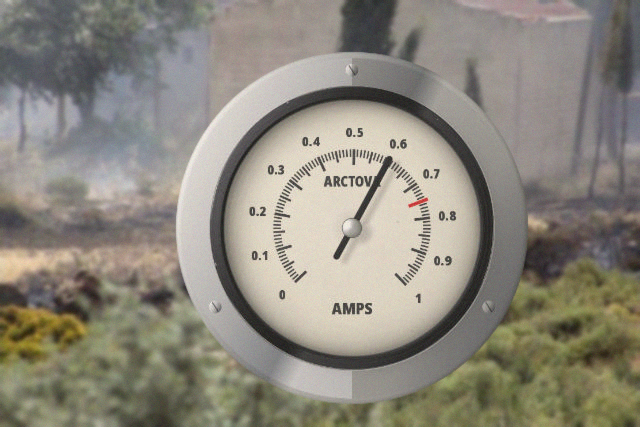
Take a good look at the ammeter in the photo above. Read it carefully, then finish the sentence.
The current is 0.6 A
